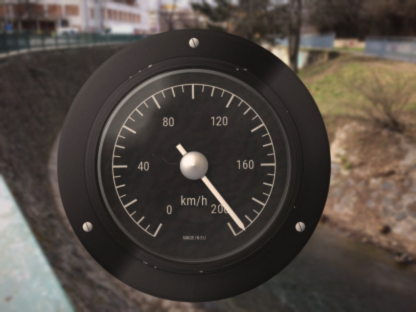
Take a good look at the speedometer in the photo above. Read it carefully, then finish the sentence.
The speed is 195 km/h
